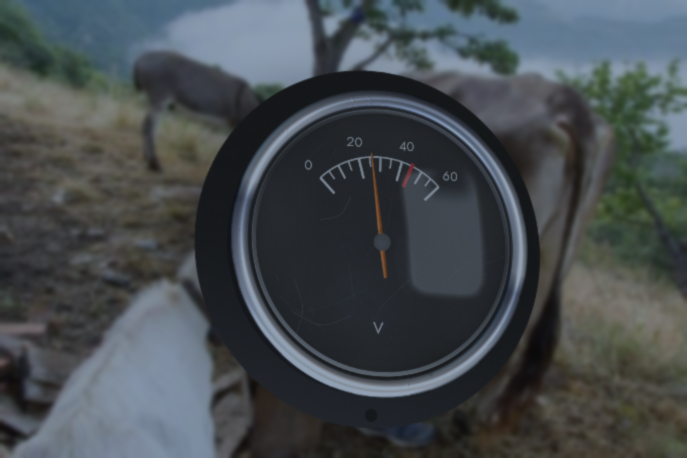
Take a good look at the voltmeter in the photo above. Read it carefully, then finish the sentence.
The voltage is 25 V
